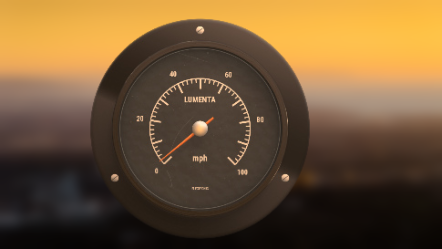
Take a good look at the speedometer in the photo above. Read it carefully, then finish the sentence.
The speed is 2 mph
